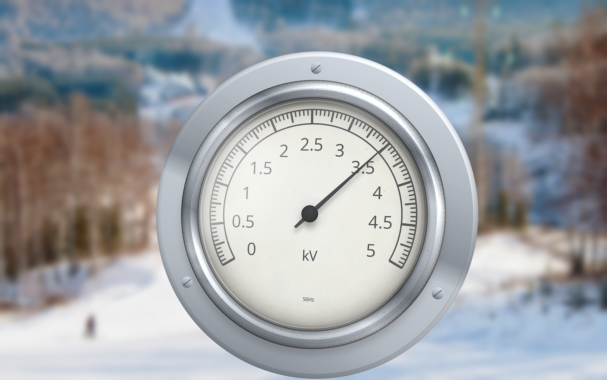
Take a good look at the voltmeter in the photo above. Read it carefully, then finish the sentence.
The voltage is 3.5 kV
